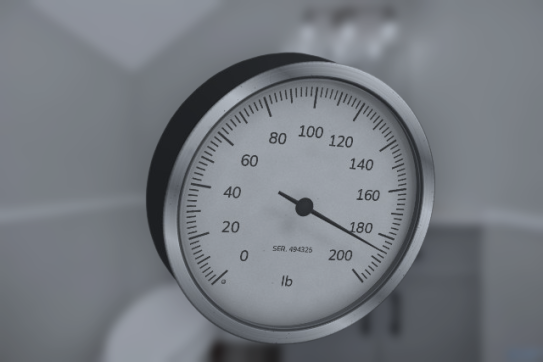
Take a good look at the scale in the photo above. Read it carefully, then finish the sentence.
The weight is 186 lb
